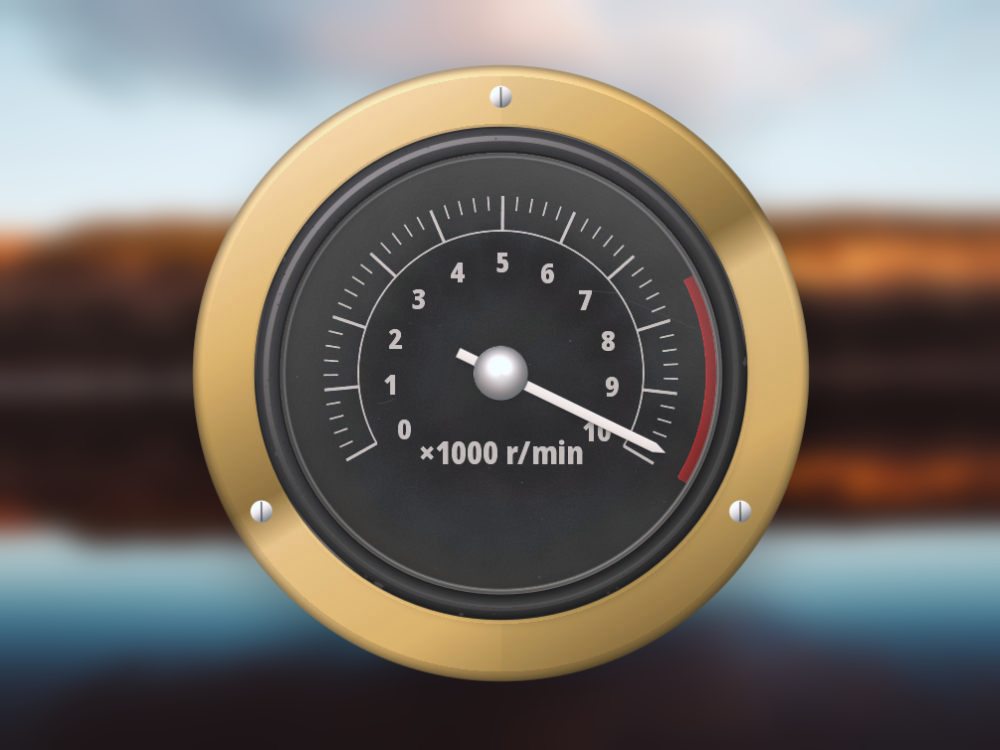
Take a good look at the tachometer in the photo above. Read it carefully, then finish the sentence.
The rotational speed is 9800 rpm
